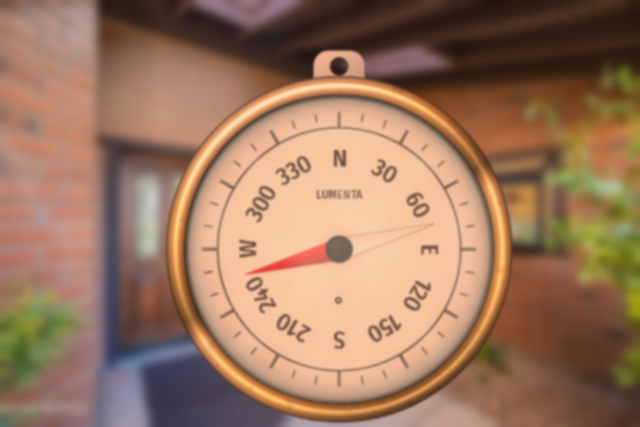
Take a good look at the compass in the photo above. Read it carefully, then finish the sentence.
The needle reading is 255 °
